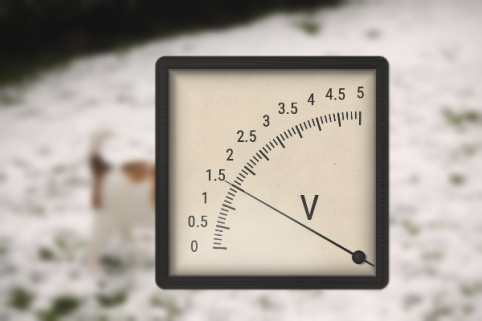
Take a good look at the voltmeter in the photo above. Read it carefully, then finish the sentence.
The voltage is 1.5 V
